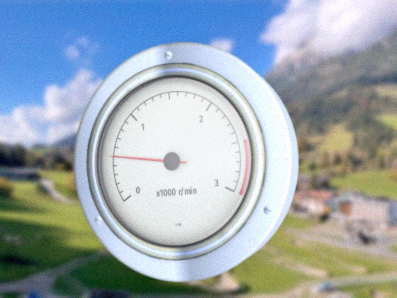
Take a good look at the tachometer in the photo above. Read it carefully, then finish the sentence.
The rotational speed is 500 rpm
